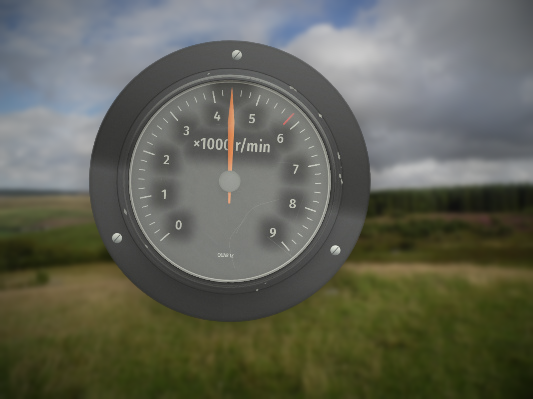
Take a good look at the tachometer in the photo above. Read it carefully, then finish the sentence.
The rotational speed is 4400 rpm
